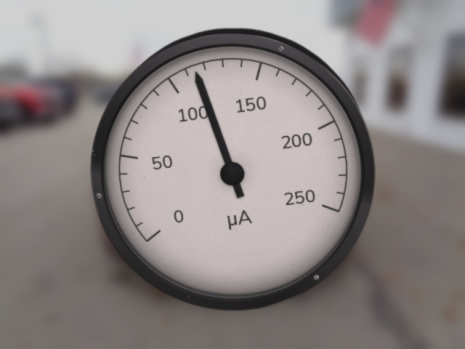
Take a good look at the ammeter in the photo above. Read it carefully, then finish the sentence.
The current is 115 µA
